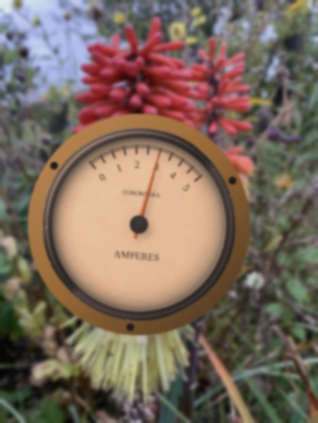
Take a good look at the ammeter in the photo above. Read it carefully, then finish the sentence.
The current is 3 A
